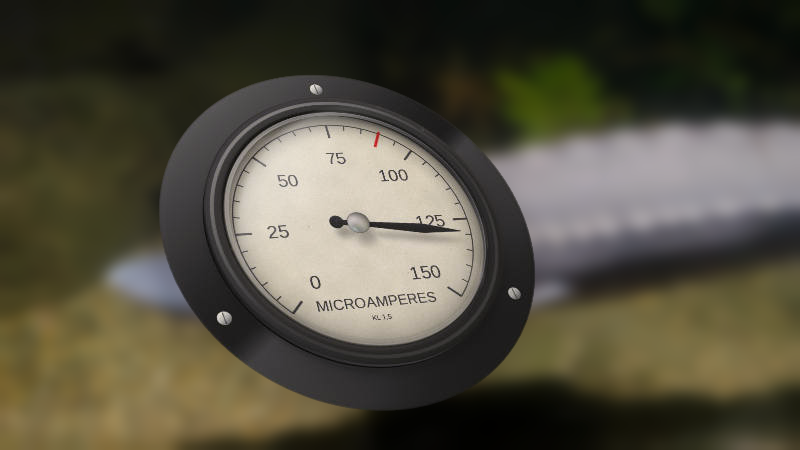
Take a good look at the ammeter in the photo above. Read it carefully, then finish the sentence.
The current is 130 µA
